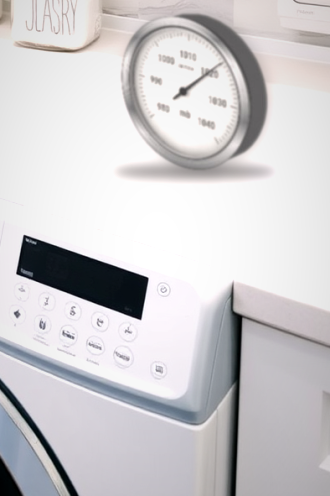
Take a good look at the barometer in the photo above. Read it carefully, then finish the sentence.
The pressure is 1020 mbar
